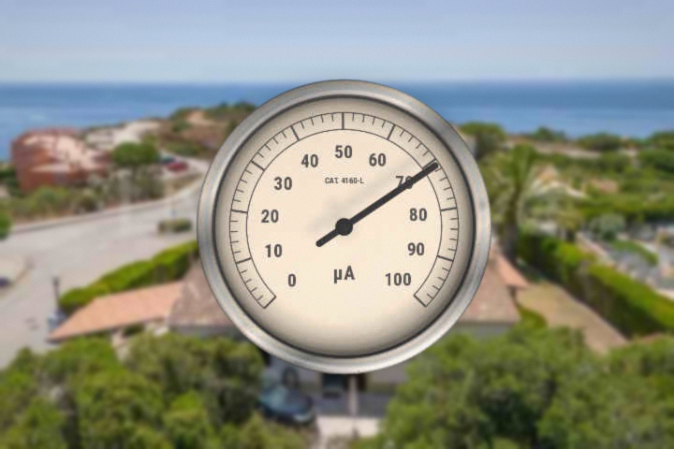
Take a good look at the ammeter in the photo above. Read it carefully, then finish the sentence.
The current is 71 µA
